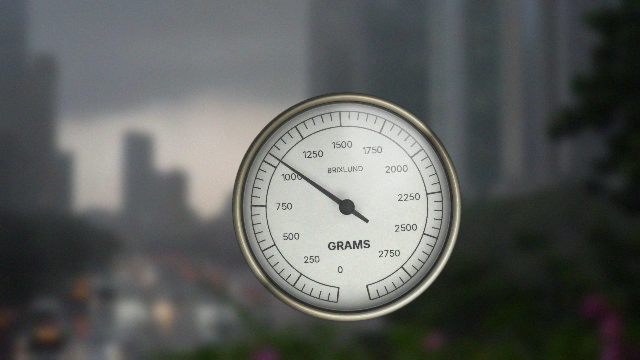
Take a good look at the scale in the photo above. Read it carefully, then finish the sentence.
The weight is 1050 g
